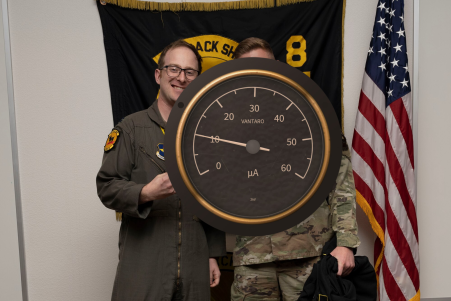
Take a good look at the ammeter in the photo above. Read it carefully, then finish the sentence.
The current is 10 µA
